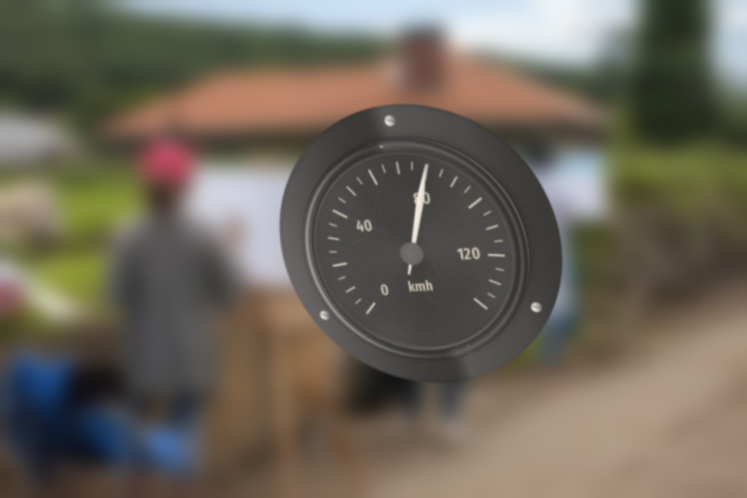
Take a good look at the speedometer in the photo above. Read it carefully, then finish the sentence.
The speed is 80 km/h
